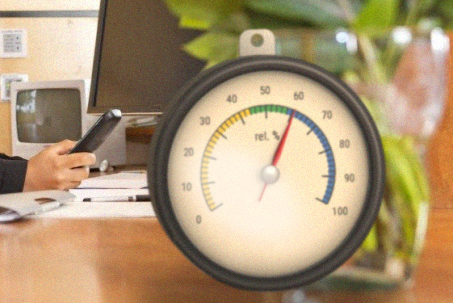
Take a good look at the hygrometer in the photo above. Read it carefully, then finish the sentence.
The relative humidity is 60 %
